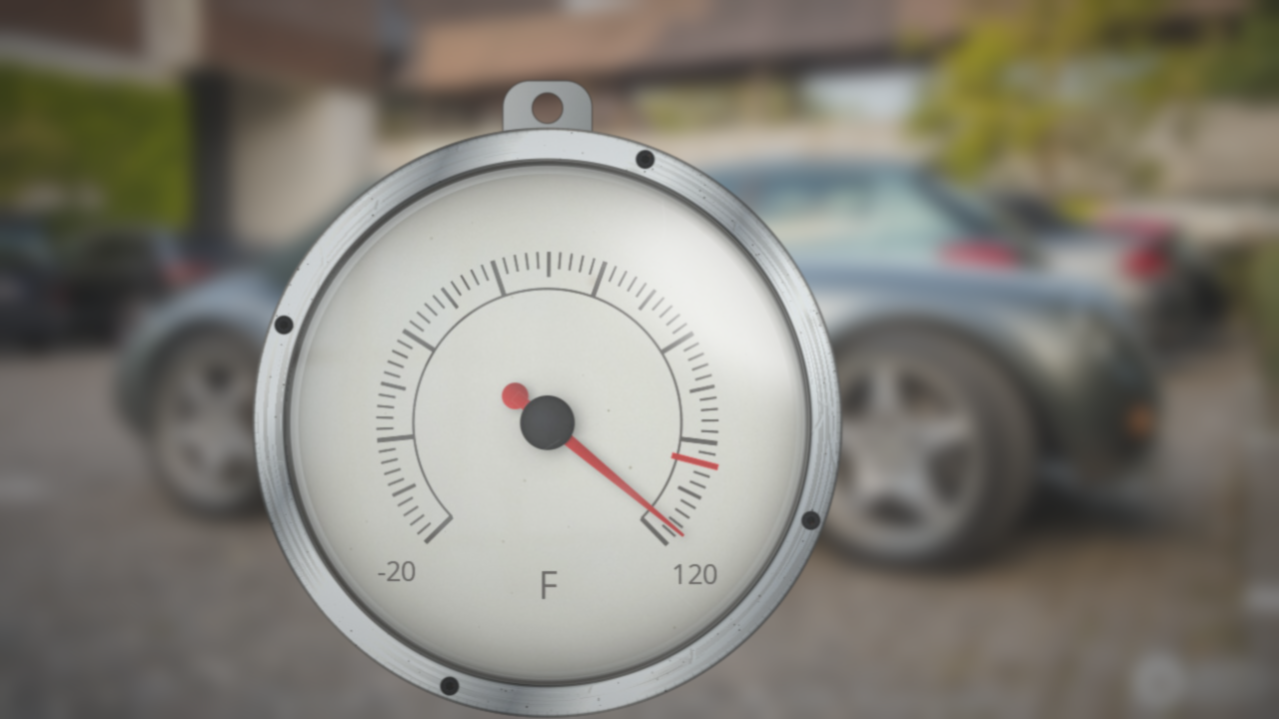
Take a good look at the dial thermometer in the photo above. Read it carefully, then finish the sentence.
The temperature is 117 °F
